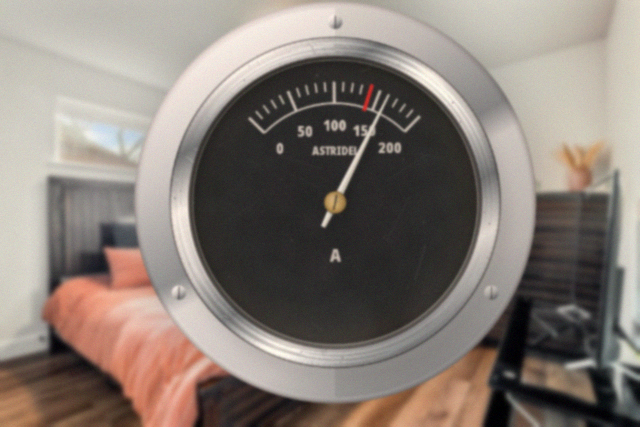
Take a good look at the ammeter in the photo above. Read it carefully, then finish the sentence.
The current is 160 A
